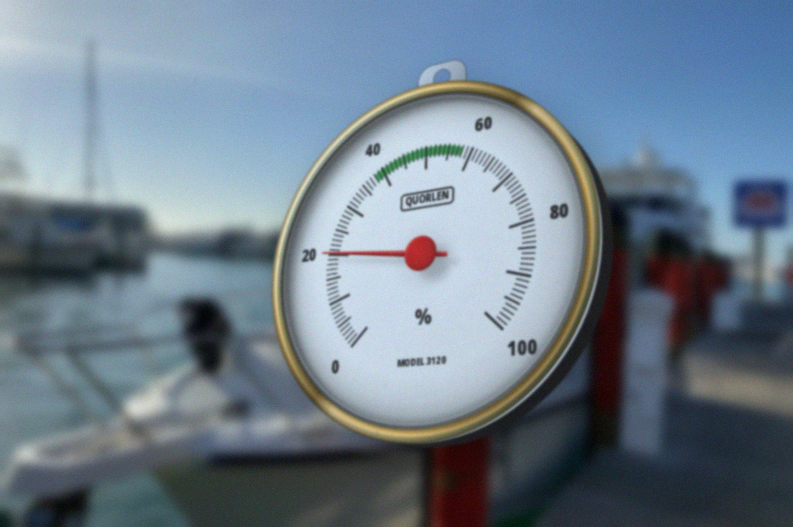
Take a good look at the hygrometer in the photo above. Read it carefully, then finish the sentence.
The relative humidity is 20 %
